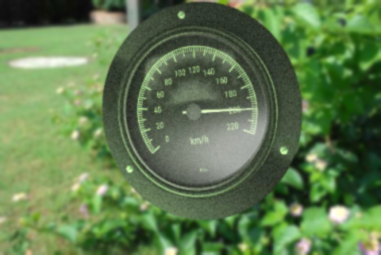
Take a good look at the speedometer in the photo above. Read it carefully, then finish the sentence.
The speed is 200 km/h
